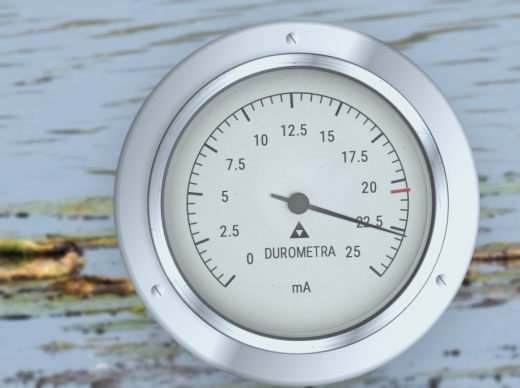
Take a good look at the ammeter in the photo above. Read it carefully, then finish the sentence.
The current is 22.75 mA
